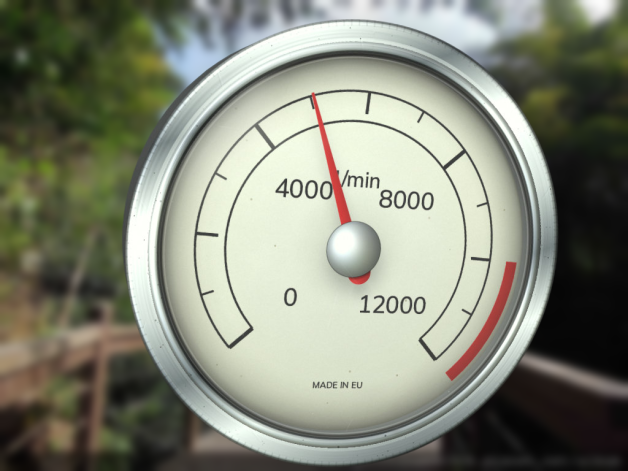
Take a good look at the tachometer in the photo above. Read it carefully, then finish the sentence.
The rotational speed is 5000 rpm
